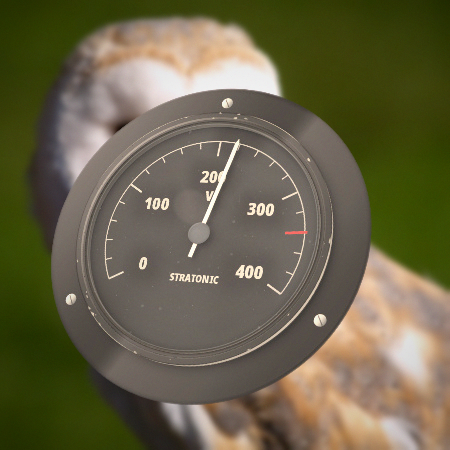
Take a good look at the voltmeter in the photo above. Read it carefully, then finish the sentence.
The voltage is 220 V
